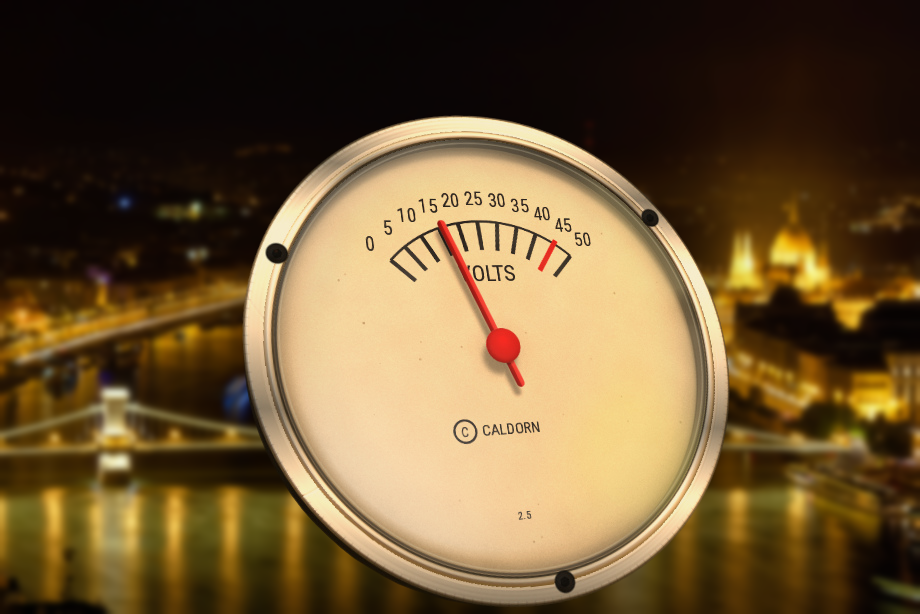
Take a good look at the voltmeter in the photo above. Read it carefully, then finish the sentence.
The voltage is 15 V
